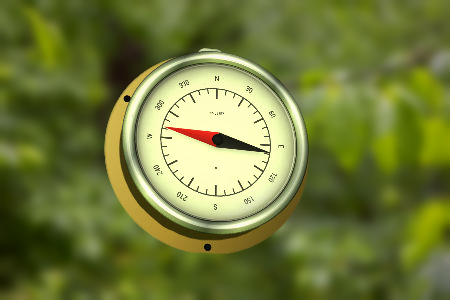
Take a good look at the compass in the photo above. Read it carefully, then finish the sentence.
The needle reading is 280 °
